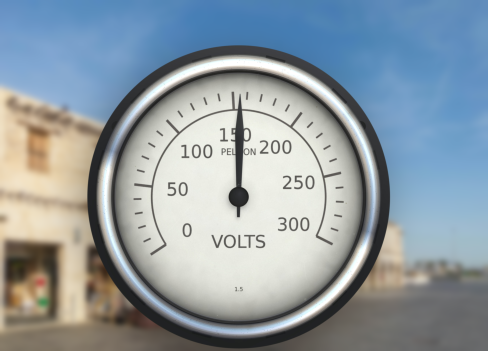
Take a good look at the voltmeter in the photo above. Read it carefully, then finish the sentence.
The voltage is 155 V
